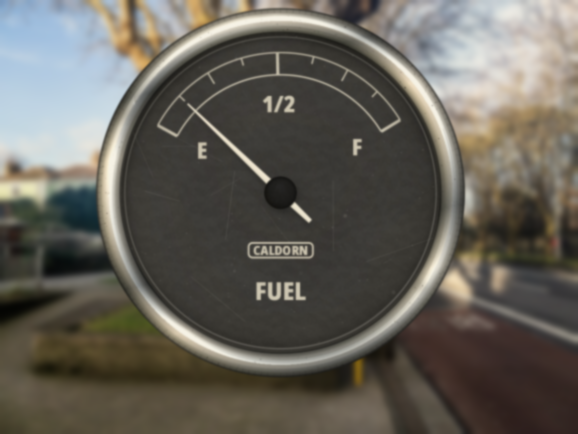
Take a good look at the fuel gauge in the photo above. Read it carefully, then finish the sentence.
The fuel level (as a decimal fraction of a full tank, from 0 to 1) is 0.125
